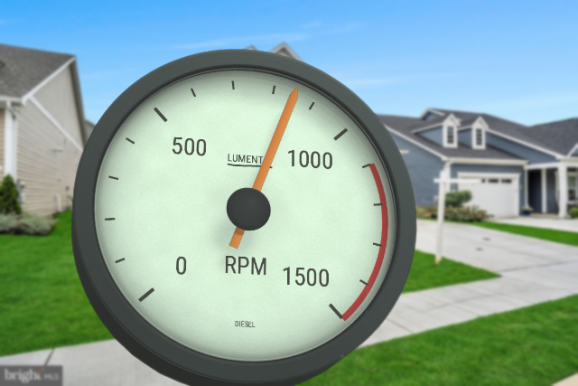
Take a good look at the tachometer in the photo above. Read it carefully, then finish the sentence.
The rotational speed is 850 rpm
